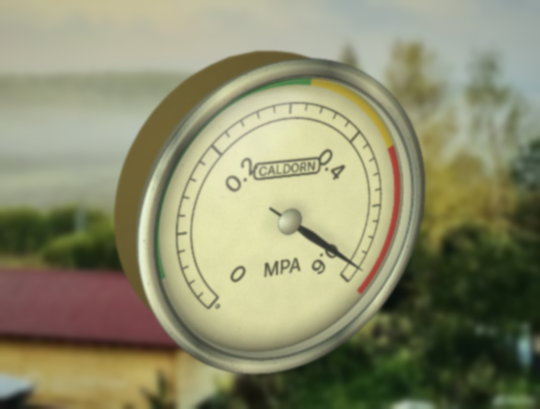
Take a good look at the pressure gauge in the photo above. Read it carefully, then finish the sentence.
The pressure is 0.58 MPa
